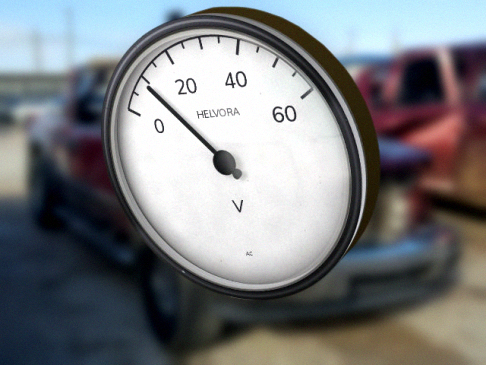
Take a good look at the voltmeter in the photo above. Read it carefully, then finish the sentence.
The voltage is 10 V
